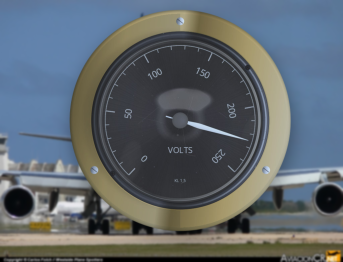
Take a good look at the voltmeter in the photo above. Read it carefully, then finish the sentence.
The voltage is 225 V
